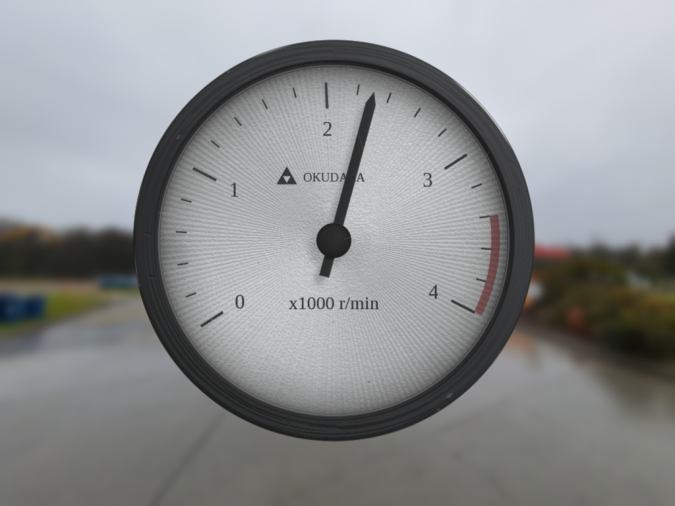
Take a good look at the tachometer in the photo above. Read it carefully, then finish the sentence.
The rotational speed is 2300 rpm
